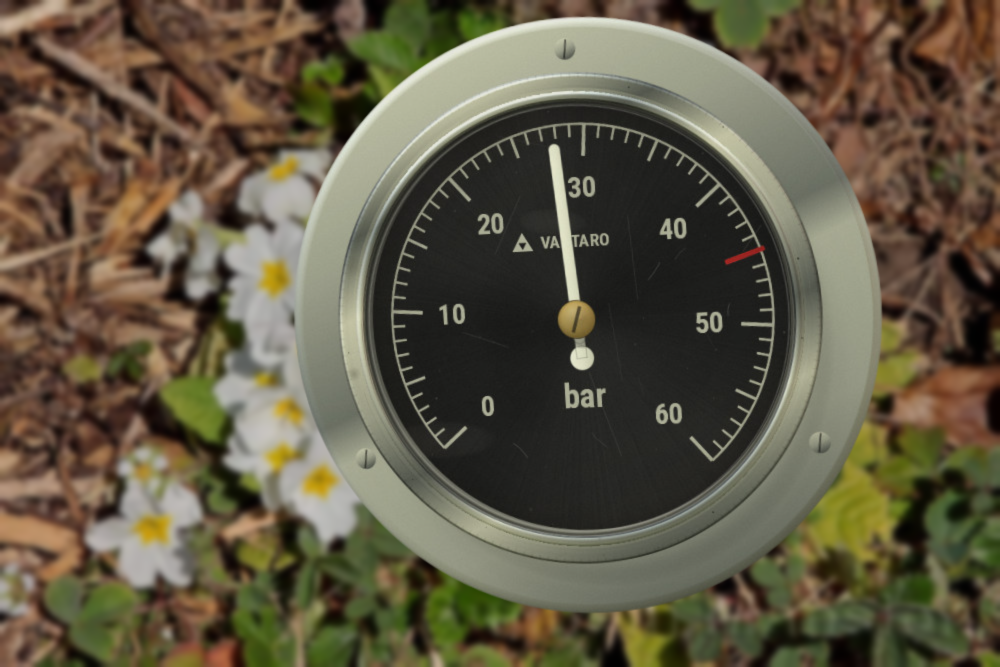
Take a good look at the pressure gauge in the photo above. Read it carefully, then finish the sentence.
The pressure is 28 bar
